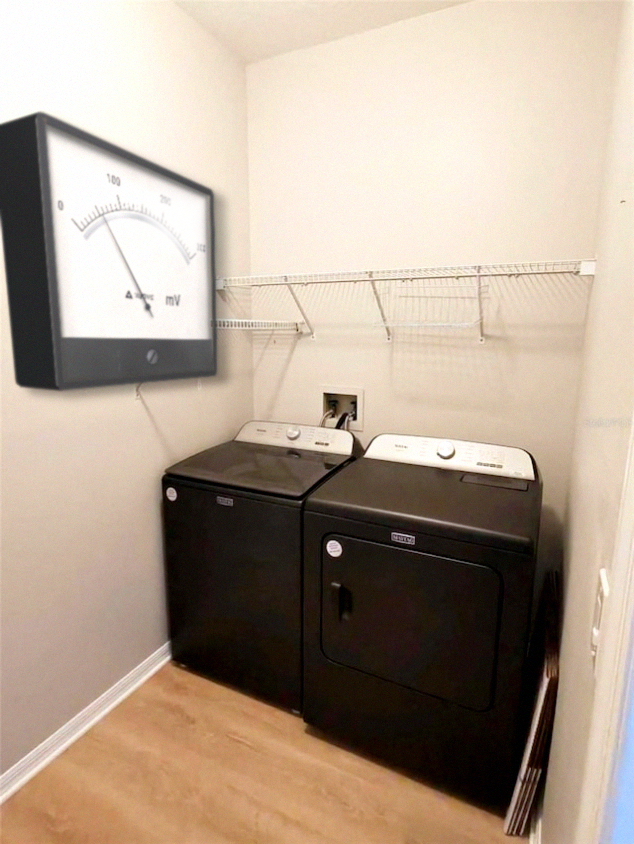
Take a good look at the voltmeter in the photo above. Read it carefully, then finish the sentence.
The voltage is 50 mV
